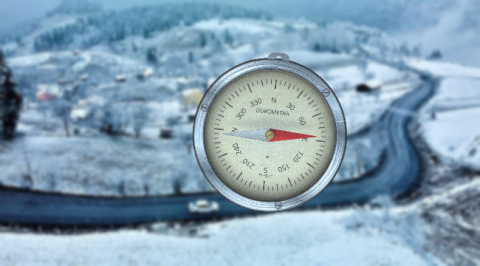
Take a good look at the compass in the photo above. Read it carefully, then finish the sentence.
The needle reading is 85 °
